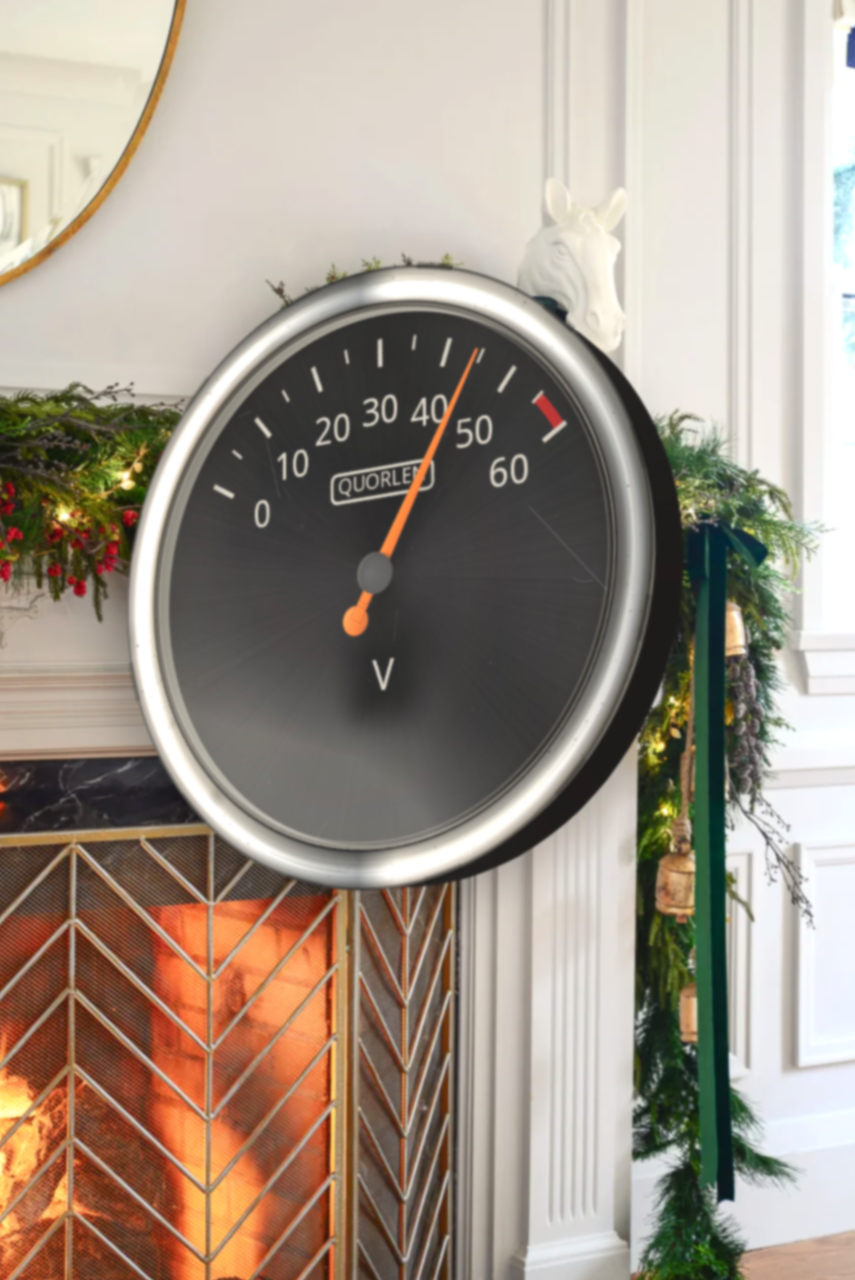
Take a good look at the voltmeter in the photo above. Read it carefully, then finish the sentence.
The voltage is 45 V
